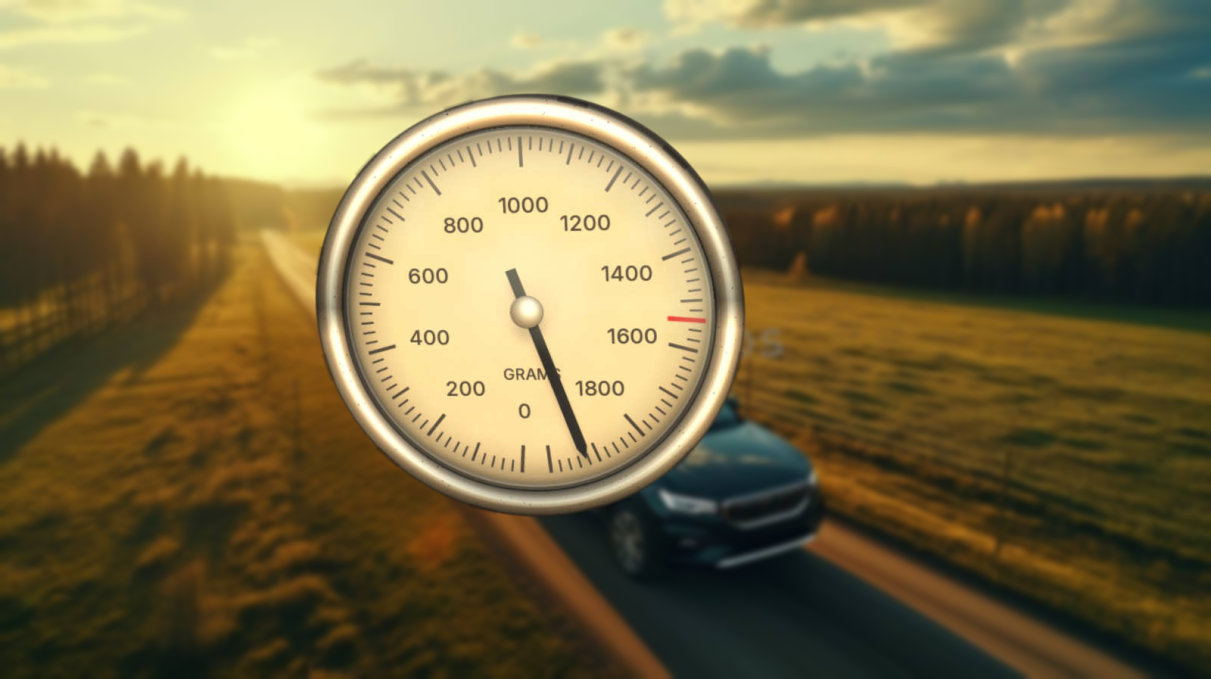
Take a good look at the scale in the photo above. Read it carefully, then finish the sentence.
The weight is 1920 g
